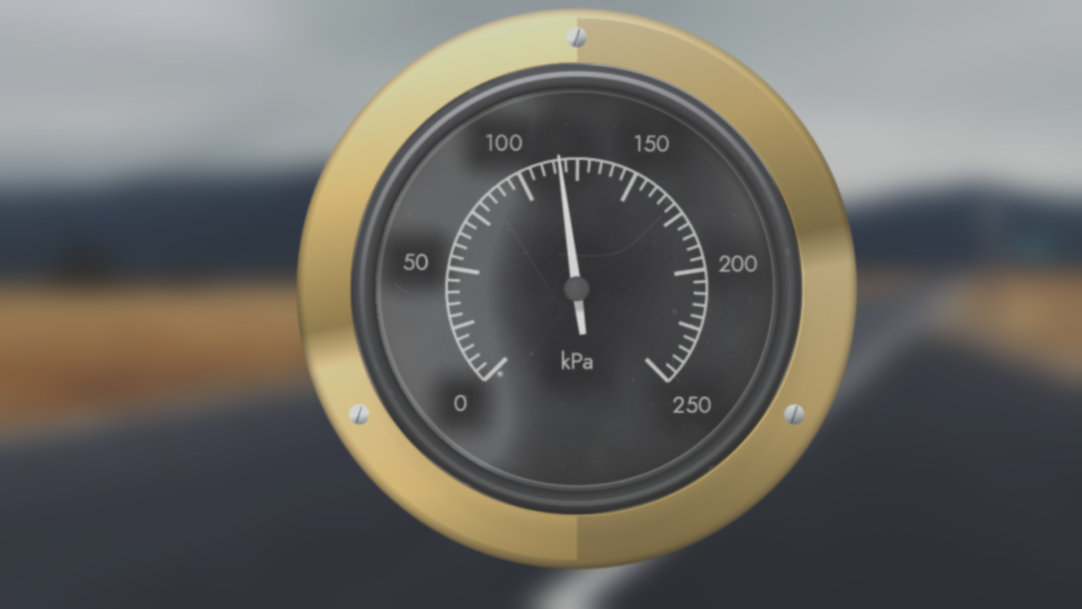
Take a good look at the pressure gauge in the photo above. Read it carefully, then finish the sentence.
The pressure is 117.5 kPa
